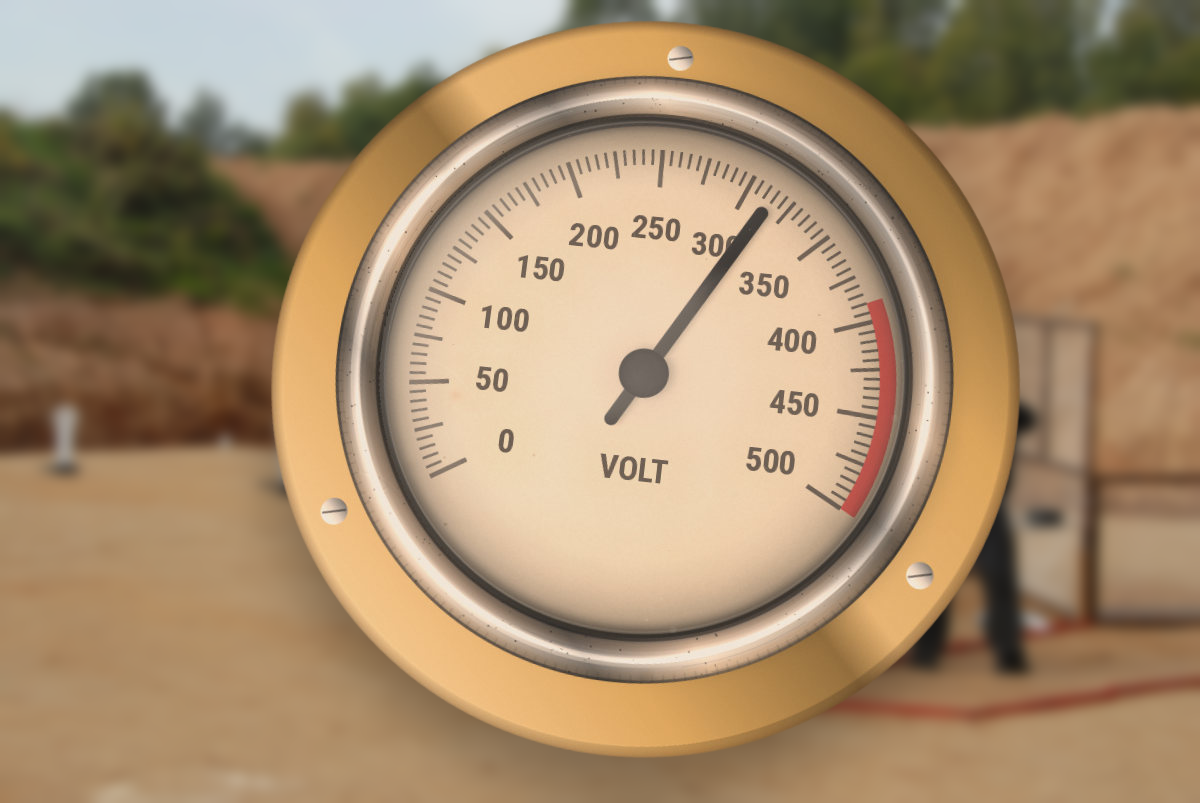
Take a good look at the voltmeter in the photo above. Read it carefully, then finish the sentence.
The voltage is 315 V
